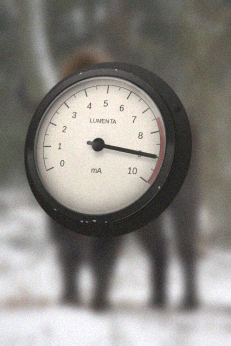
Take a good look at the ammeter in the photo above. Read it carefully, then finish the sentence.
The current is 9 mA
